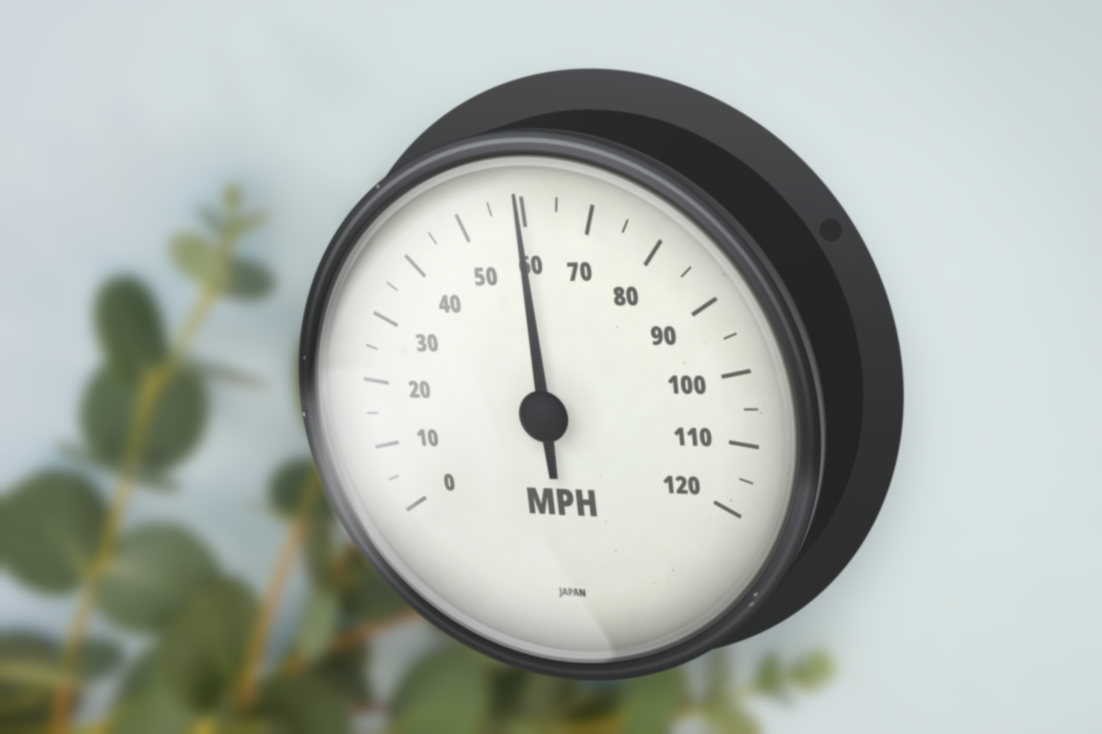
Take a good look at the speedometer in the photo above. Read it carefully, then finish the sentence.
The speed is 60 mph
